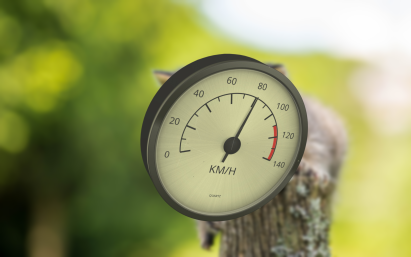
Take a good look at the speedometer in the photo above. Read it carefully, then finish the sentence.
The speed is 80 km/h
